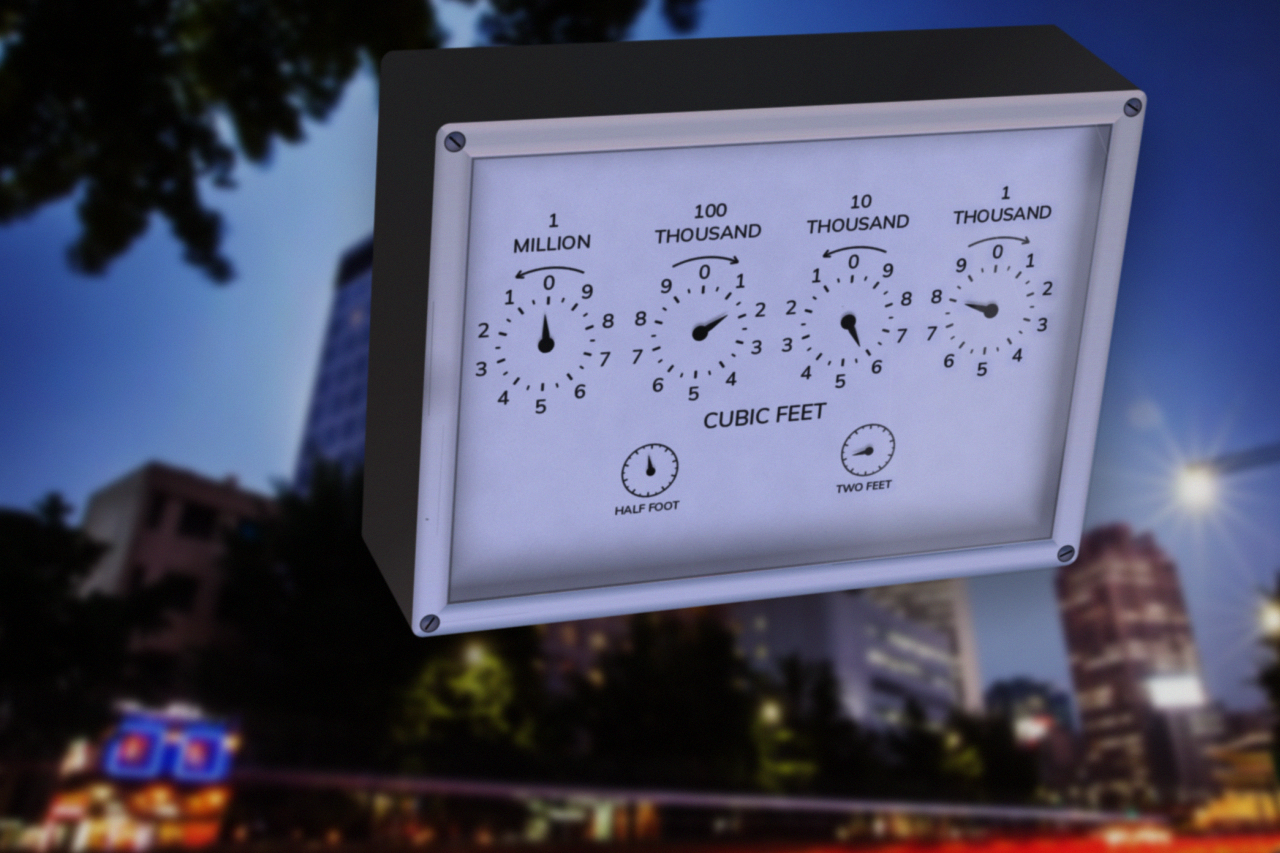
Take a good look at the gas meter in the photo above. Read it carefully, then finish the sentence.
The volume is 15800 ft³
